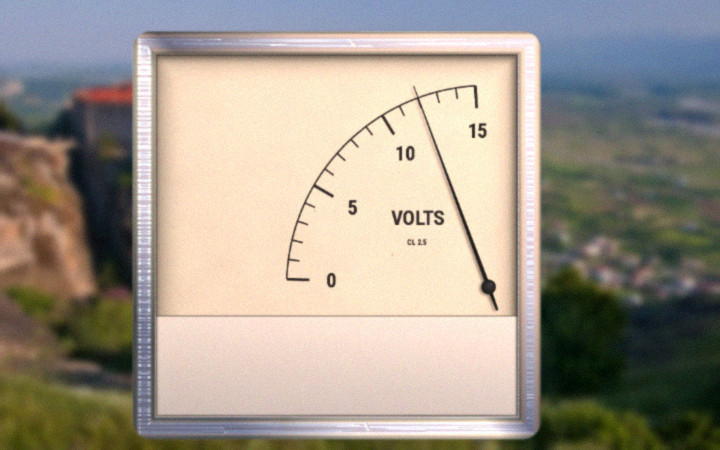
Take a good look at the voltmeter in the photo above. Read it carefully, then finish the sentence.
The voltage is 12 V
